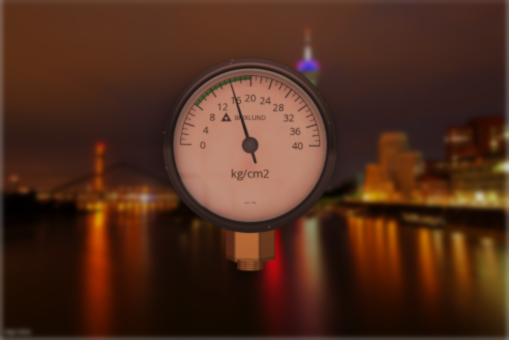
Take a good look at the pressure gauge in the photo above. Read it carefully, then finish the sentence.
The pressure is 16 kg/cm²
